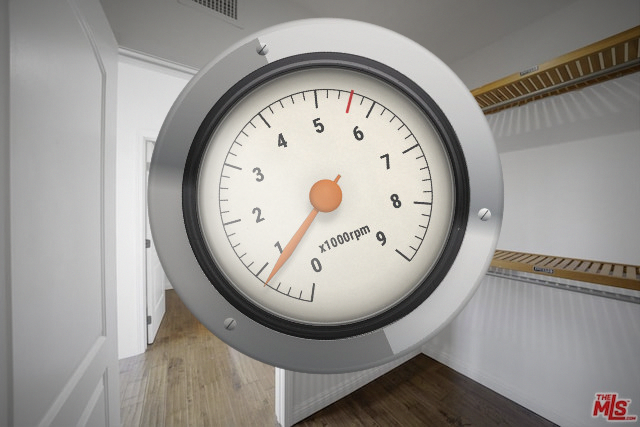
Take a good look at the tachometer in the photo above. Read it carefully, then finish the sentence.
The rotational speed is 800 rpm
